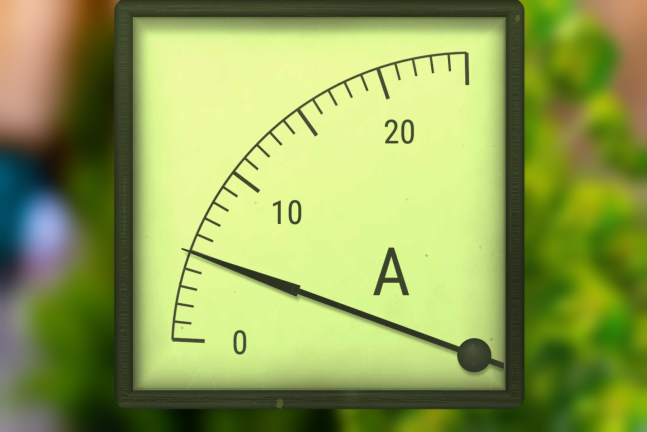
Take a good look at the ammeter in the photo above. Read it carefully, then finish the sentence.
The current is 5 A
